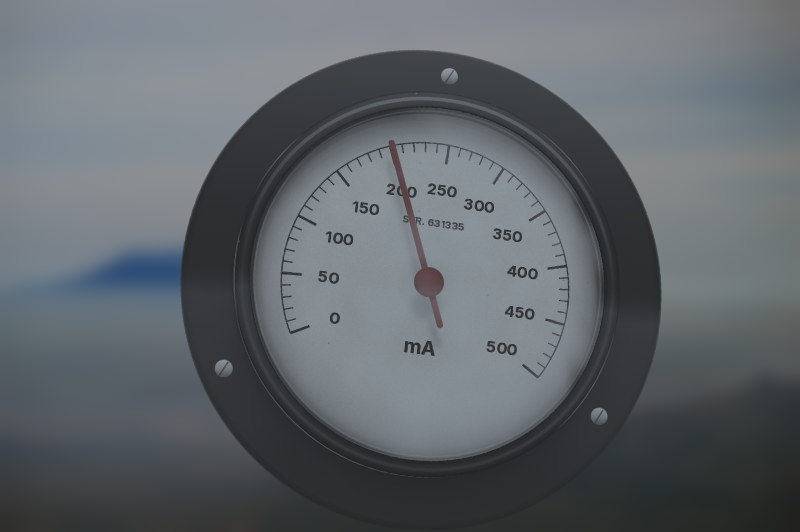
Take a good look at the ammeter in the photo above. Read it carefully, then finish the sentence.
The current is 200 mA
